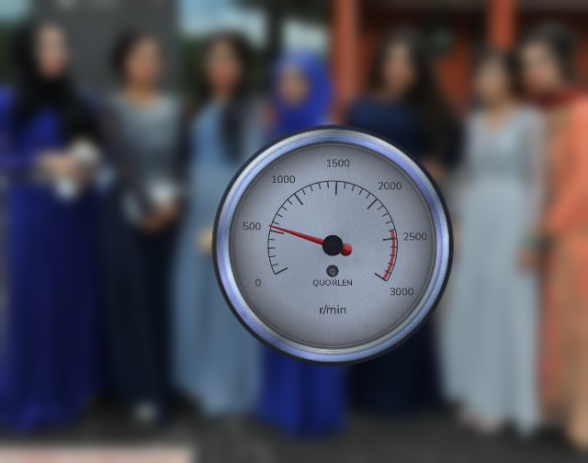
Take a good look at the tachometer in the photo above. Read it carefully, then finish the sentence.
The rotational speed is 550 rpm
